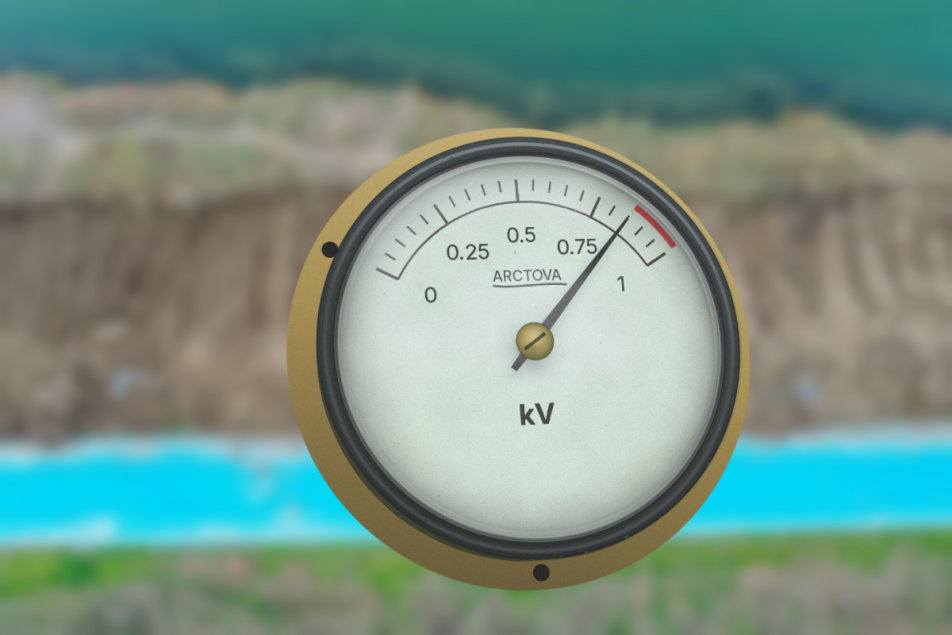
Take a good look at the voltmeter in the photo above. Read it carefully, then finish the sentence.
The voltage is 0.85 kV
